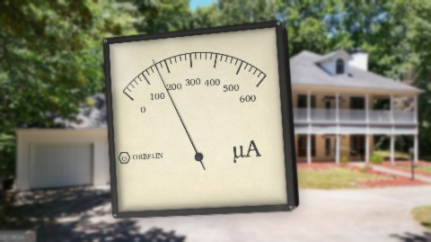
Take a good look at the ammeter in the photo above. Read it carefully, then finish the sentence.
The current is 160 µA
